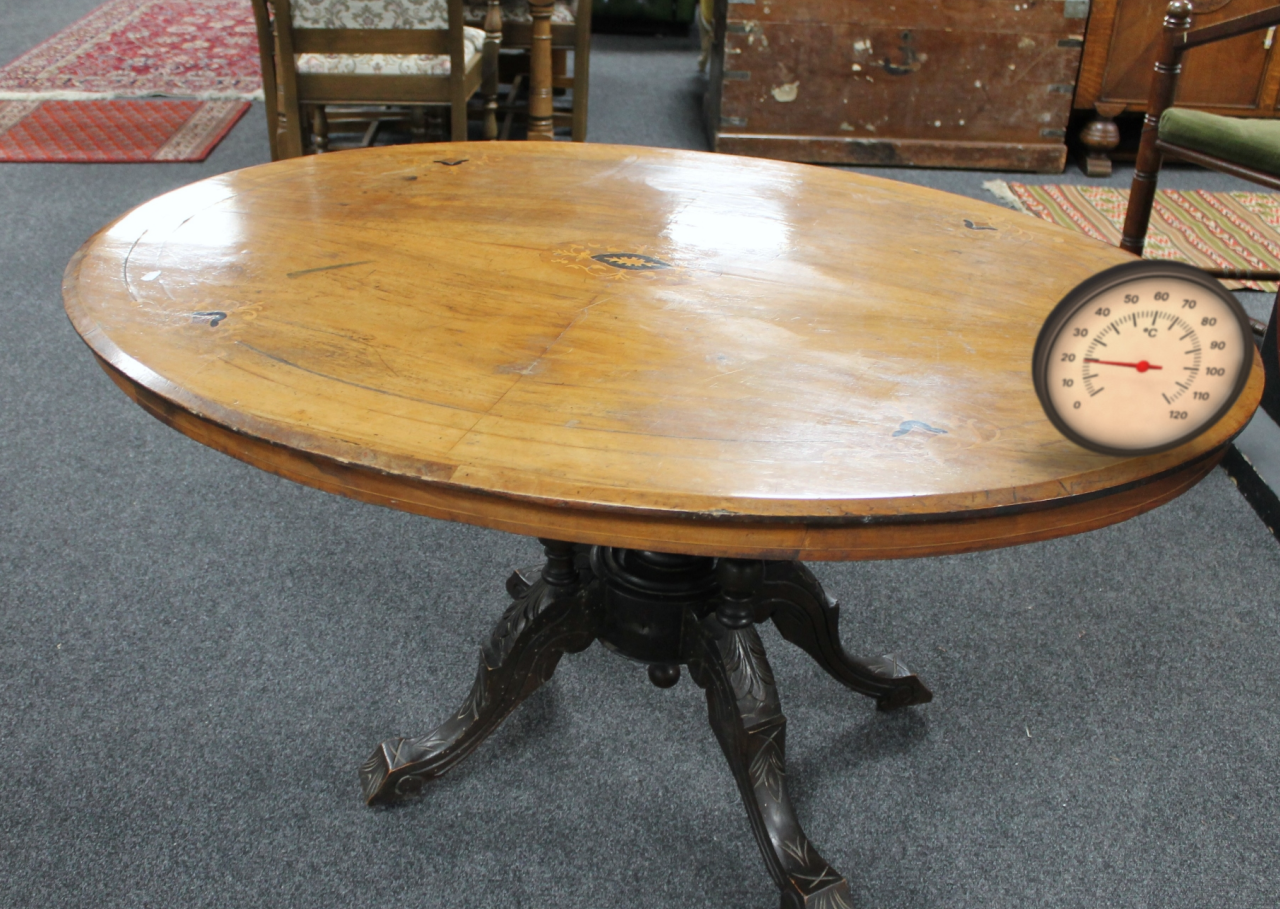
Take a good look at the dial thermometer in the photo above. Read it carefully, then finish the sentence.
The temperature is 20 °C
